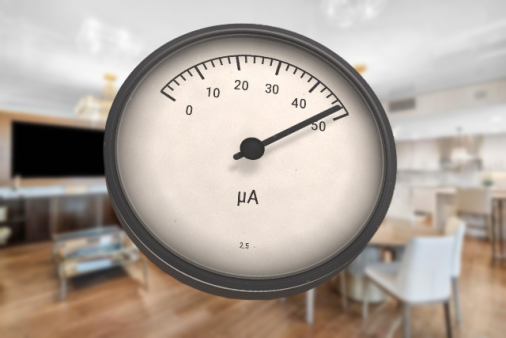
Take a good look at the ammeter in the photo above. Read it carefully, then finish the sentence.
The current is 48 µA
